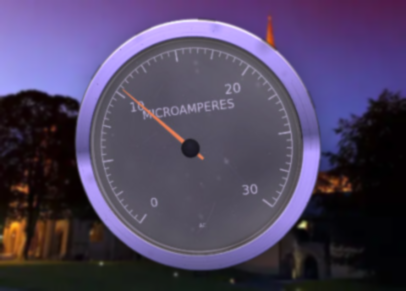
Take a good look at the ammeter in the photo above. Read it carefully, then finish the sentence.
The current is 10.5 µA
